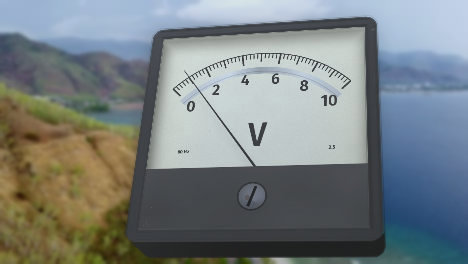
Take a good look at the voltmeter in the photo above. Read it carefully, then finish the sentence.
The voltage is 1 V
